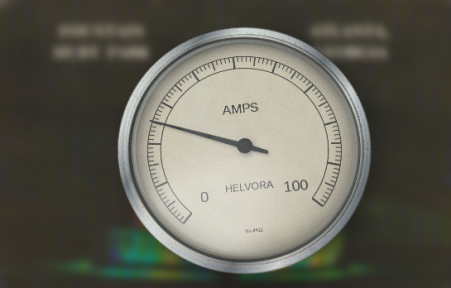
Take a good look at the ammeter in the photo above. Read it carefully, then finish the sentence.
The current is 25 A
